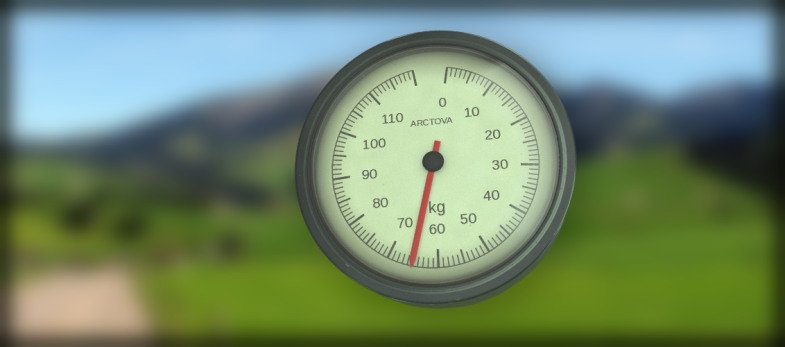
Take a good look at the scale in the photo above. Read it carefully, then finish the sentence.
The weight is 65 kg
